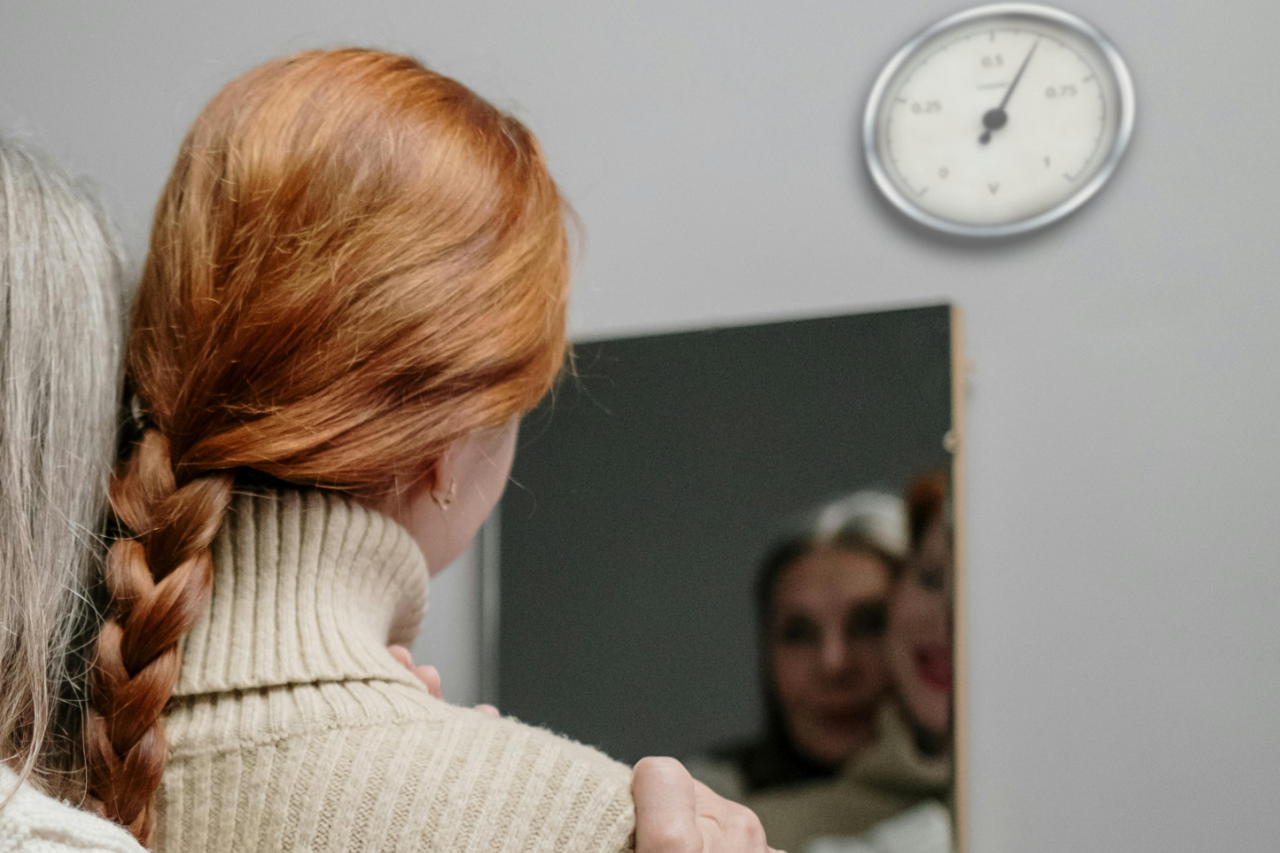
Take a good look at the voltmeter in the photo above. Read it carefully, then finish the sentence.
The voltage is 0.6 V
